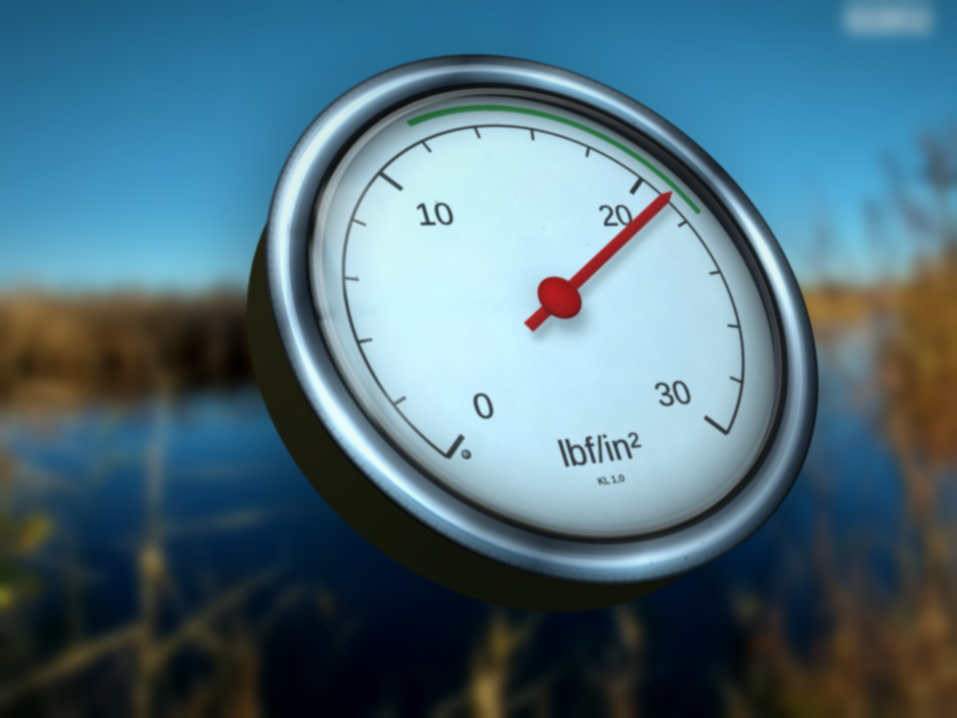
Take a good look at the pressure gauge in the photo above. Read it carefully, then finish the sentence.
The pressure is 21 psi
